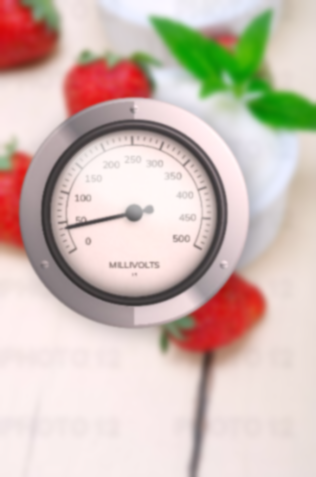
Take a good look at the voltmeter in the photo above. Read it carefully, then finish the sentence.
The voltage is 40 mV
